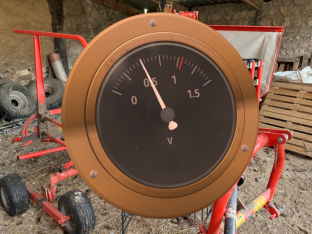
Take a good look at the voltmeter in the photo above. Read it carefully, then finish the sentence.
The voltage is 0.5 V
